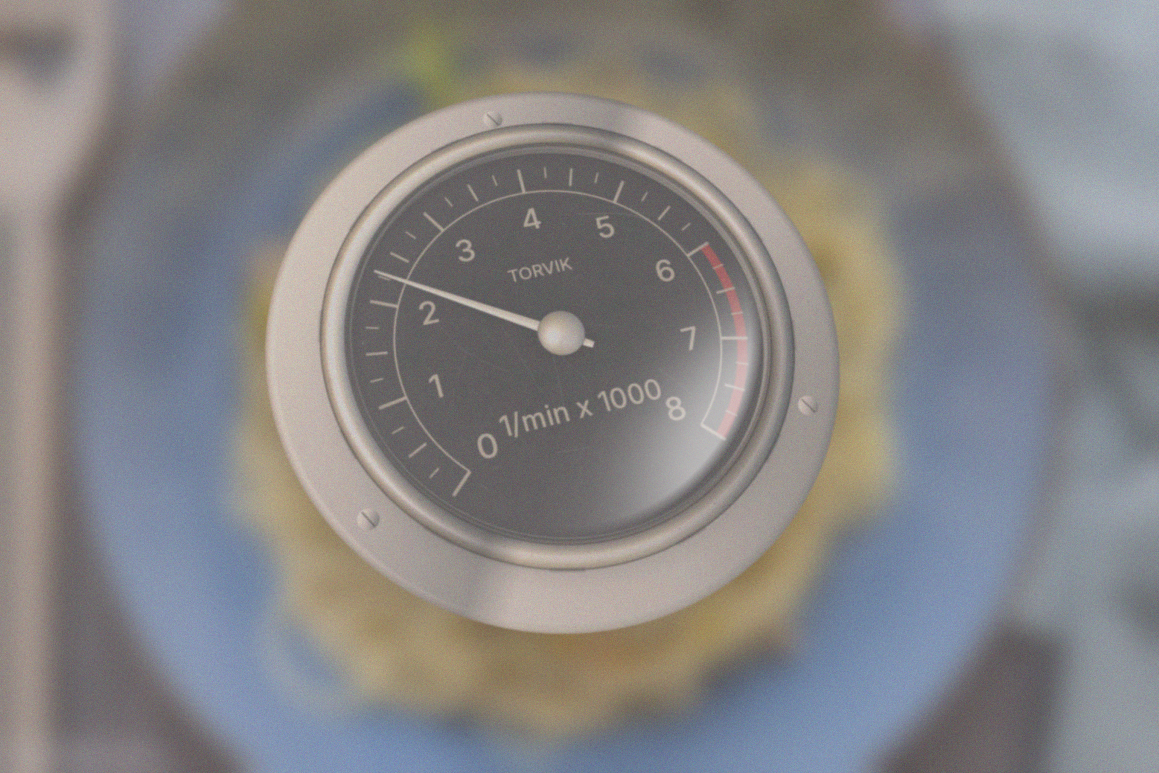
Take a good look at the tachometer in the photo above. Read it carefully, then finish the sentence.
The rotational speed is 2250 rpm
